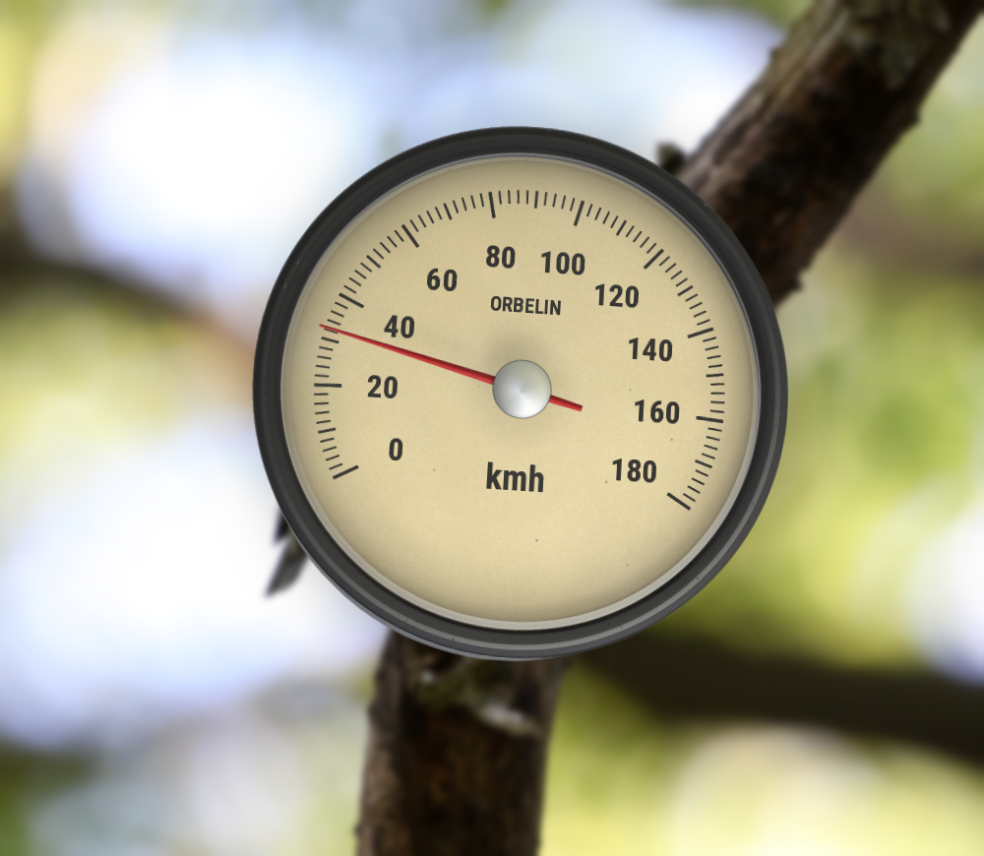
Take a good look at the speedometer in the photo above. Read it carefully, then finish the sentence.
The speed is 32 km/h
